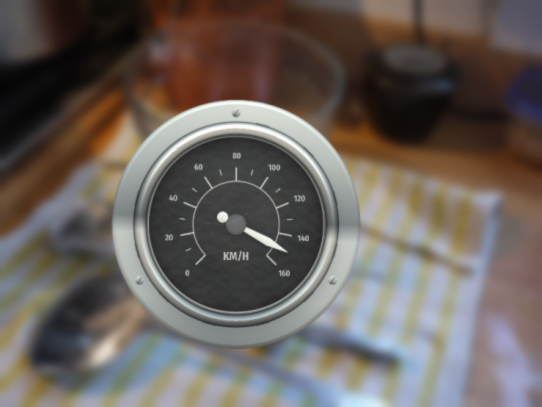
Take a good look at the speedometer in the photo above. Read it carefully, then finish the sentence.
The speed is 150 km/h
